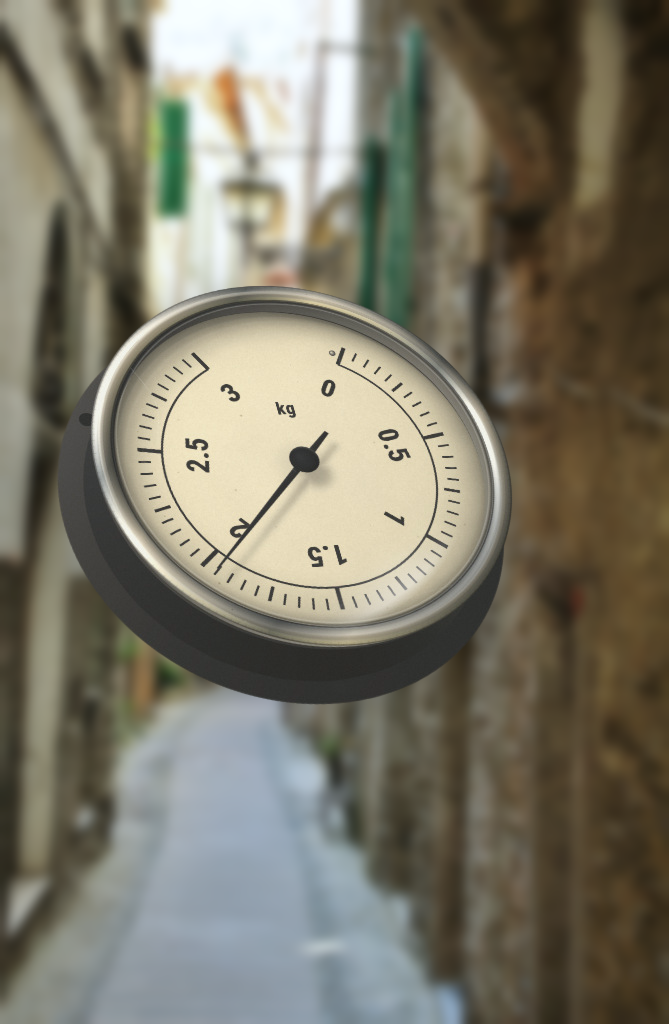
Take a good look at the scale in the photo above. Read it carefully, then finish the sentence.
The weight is 1.95 kg
